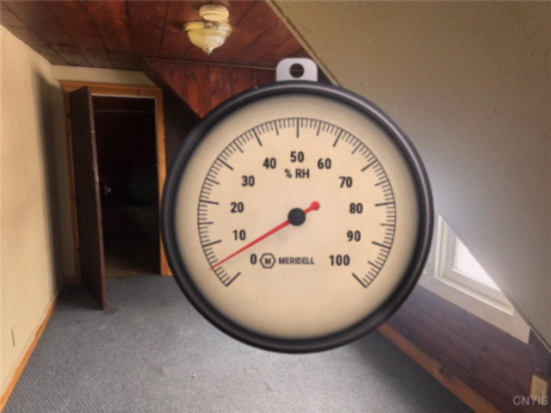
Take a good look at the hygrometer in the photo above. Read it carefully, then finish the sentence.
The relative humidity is 5 %
